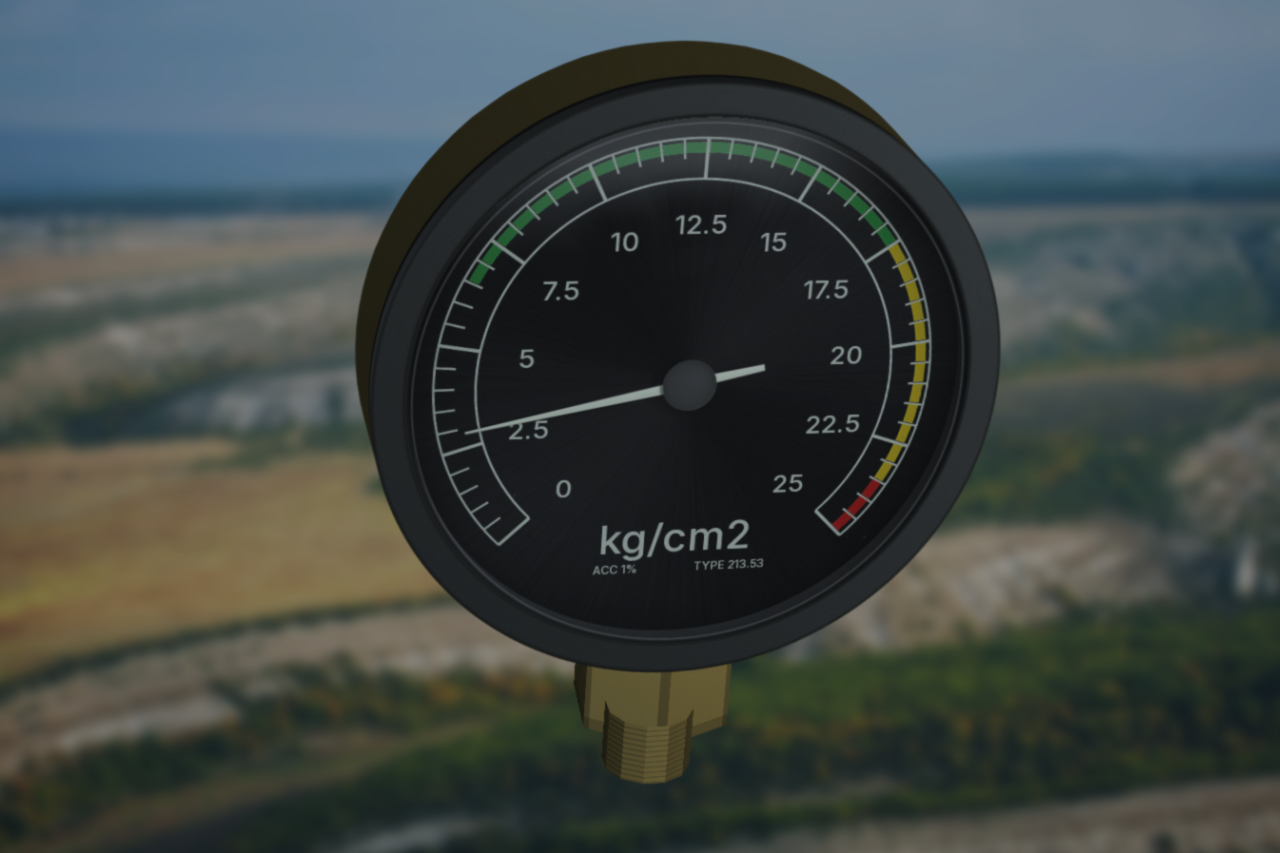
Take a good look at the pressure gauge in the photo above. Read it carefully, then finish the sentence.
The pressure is 3 kg/cm²
